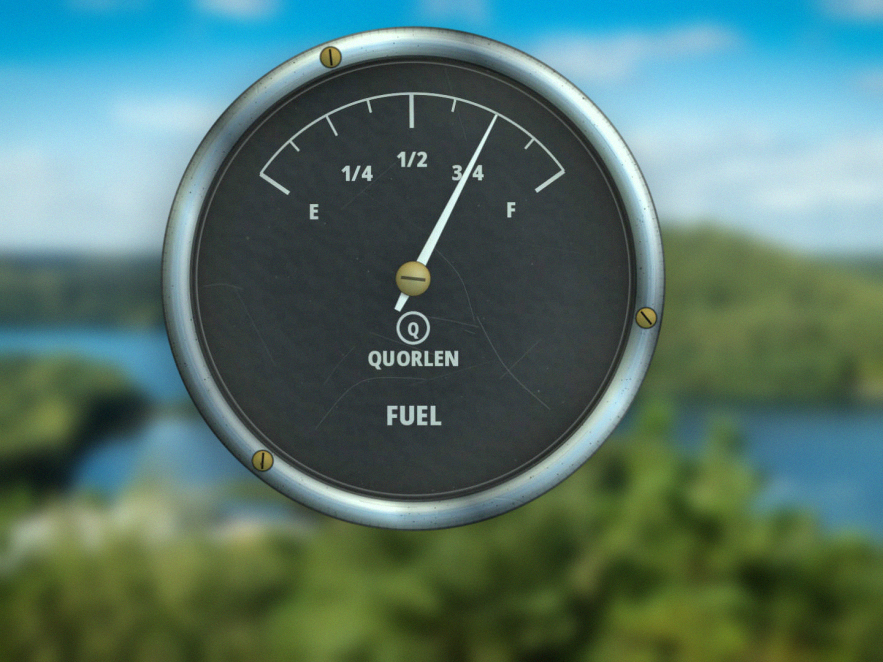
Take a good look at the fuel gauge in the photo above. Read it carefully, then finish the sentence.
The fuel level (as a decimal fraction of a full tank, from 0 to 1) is 0.75
